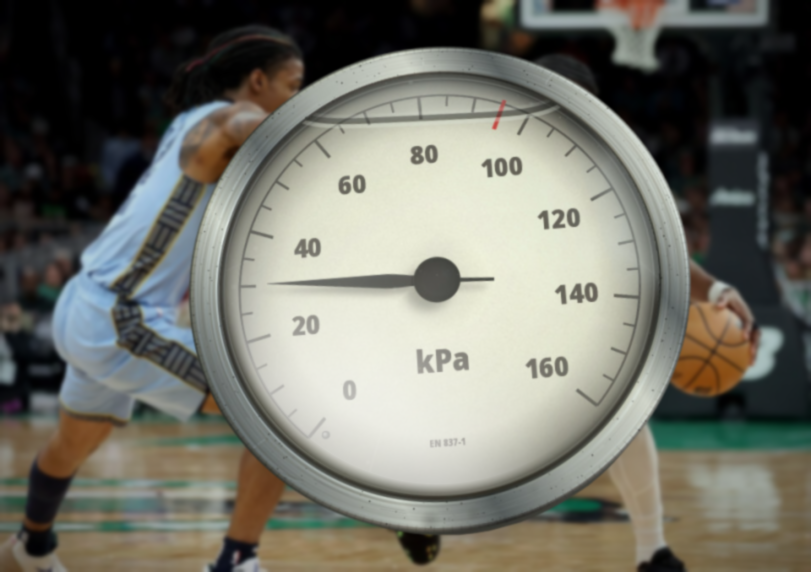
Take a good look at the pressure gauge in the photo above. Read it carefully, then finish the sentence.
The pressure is 30 kPa
